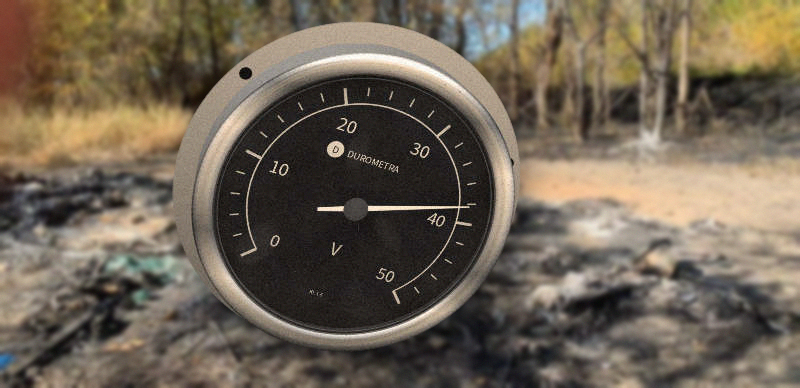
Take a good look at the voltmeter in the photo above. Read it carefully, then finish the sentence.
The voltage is 38 V
